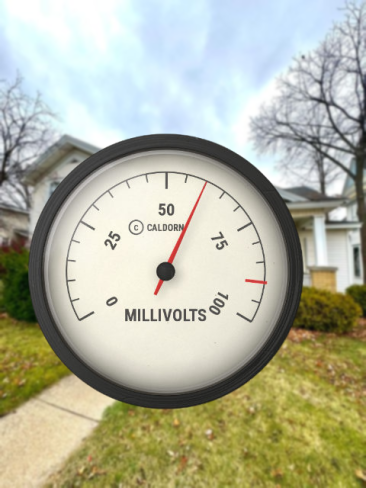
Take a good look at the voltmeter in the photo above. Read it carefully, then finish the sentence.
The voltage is 60 mV
